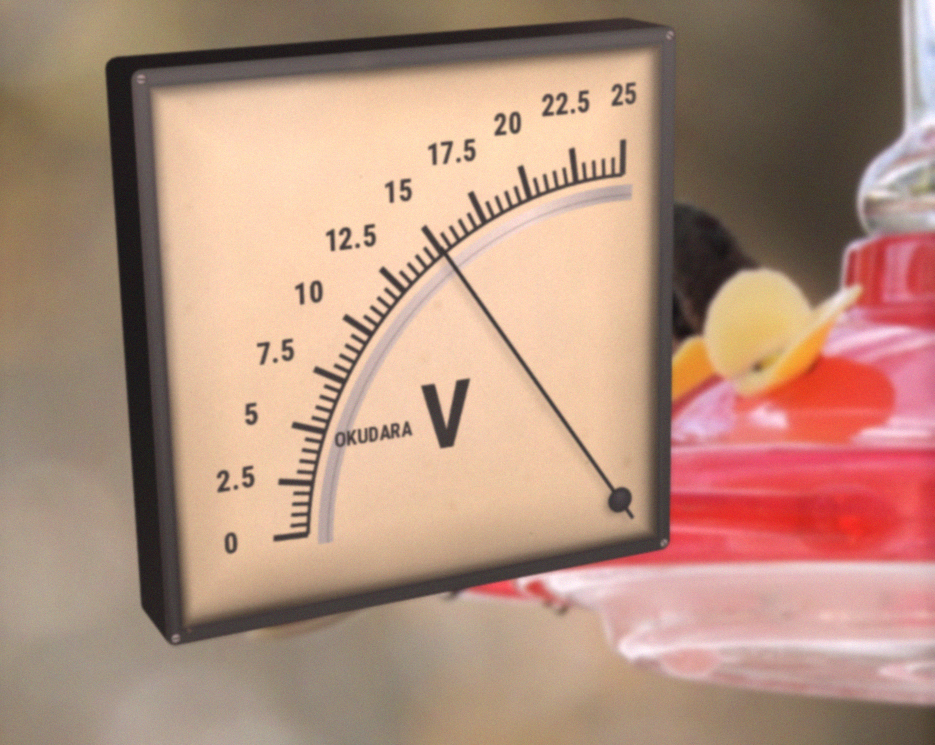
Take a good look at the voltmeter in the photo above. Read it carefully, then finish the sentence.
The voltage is 15 V
